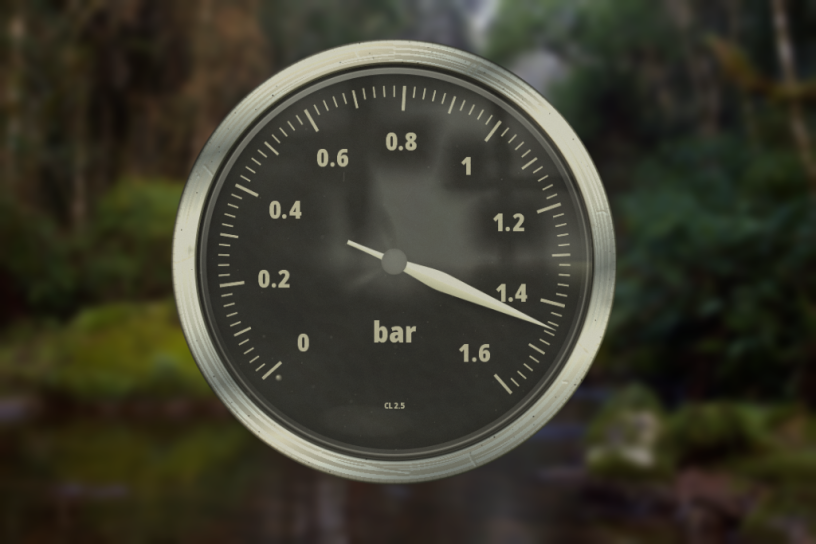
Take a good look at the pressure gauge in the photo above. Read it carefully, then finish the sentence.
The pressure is 1.45 bar
